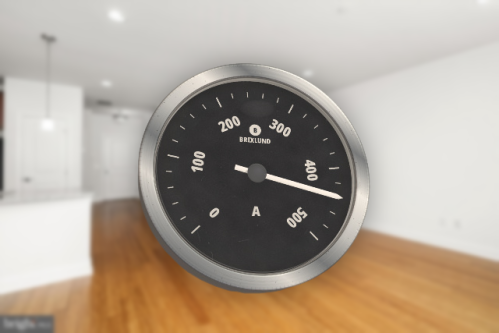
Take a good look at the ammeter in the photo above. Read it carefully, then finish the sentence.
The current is 440 A
